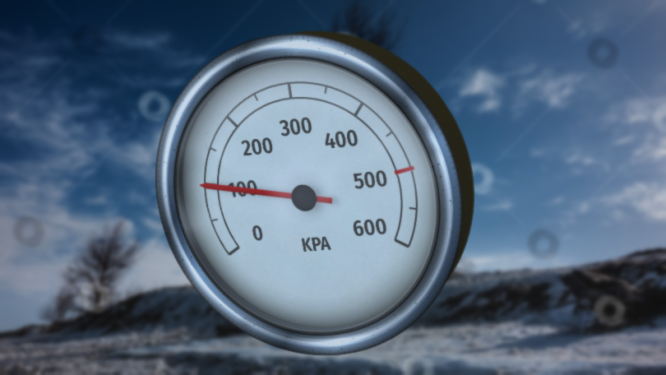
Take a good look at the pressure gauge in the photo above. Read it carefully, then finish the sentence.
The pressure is 100 kPa
